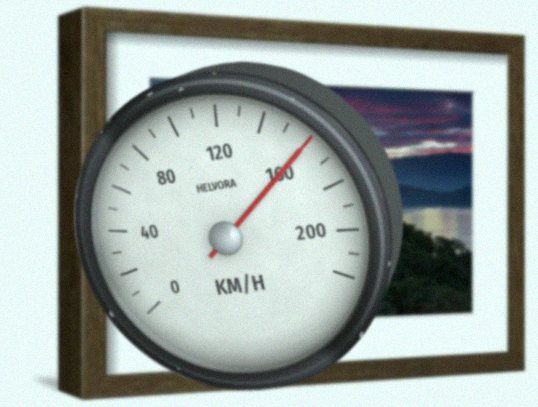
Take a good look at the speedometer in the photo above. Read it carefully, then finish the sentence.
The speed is 160 km/h
